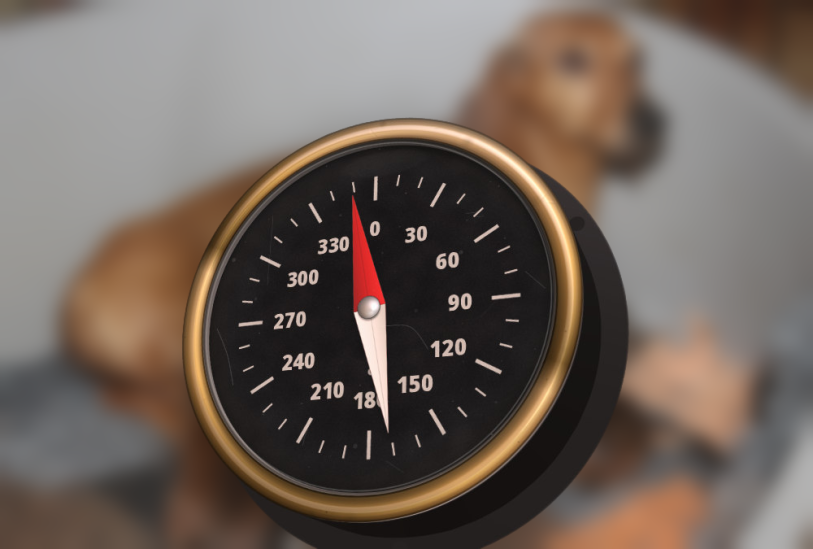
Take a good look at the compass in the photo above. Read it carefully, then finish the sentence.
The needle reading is 350 °
